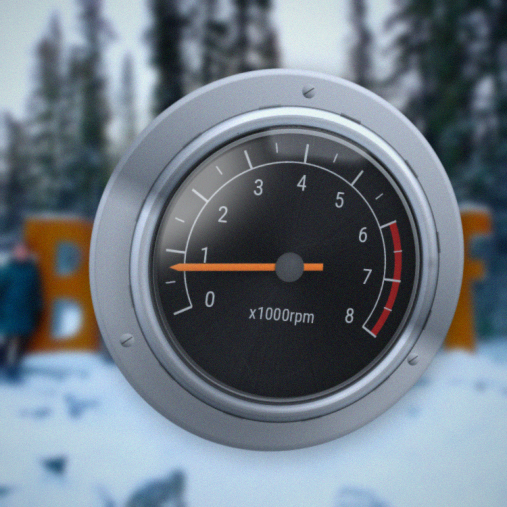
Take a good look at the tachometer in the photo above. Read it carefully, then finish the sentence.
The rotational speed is 750 rpm
